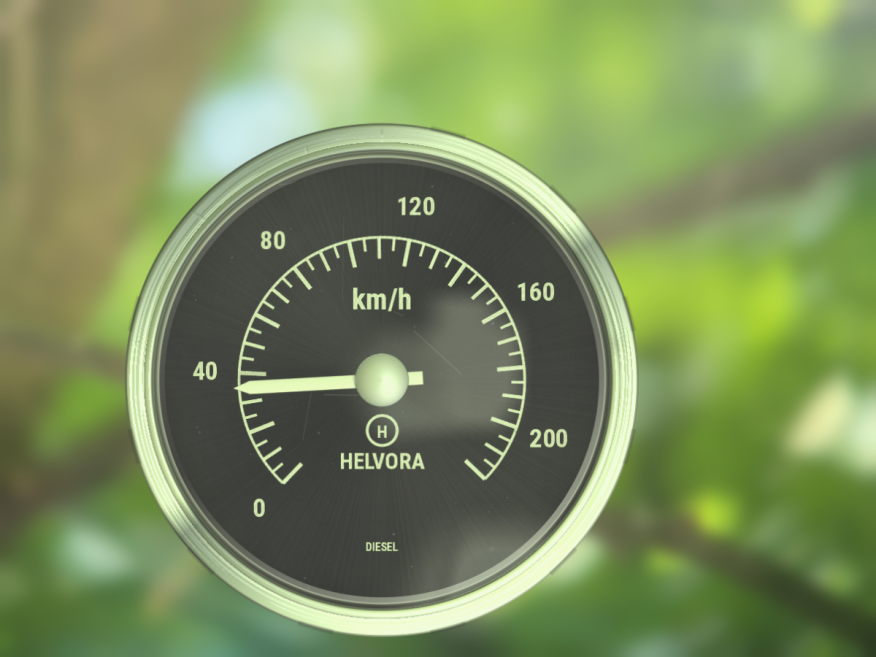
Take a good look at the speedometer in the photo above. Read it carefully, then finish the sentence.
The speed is 35 km/h
